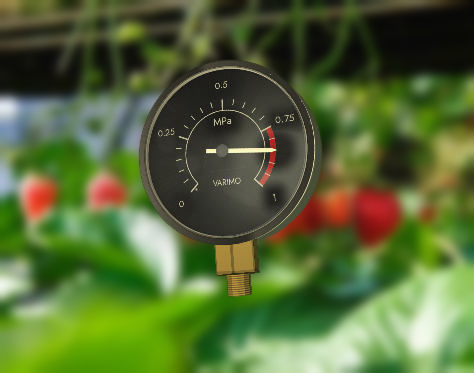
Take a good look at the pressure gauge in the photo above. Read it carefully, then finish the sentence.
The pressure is 0.85 MPa
